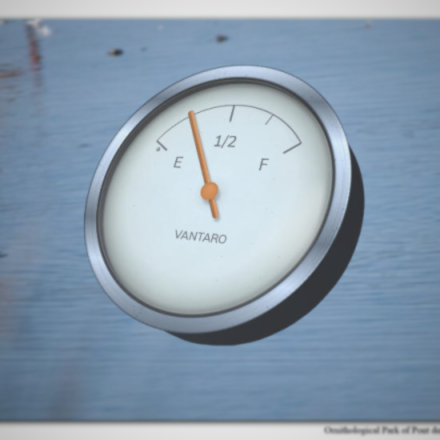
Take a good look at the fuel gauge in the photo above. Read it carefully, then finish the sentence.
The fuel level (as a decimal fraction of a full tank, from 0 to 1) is 0.25
